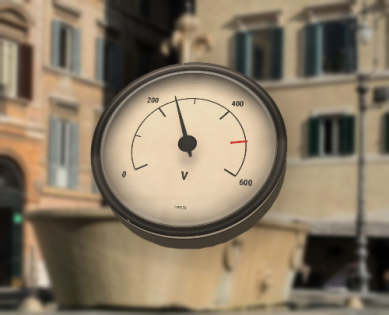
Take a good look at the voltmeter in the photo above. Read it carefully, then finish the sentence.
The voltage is 250 V
